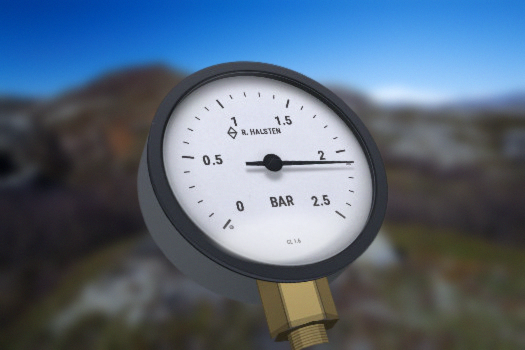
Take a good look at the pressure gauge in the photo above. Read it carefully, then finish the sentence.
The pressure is 2.1 bar
